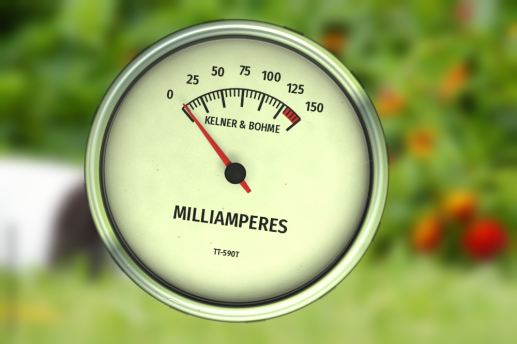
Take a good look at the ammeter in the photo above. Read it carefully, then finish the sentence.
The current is 5 mA
